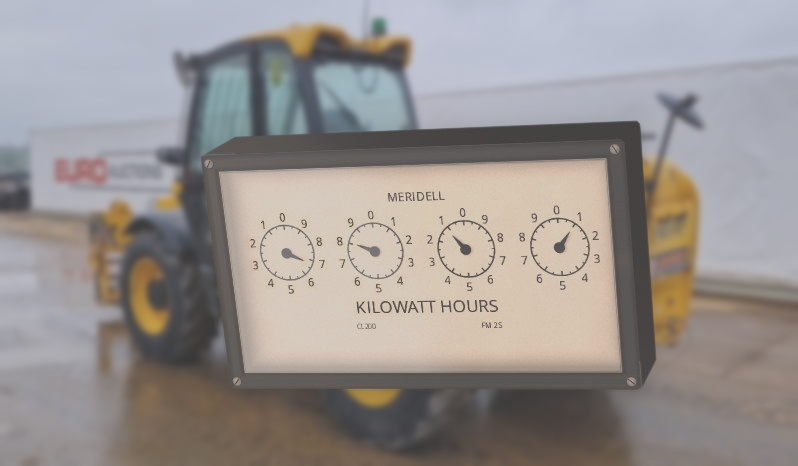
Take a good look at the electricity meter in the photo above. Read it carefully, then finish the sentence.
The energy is 6811 kWh
